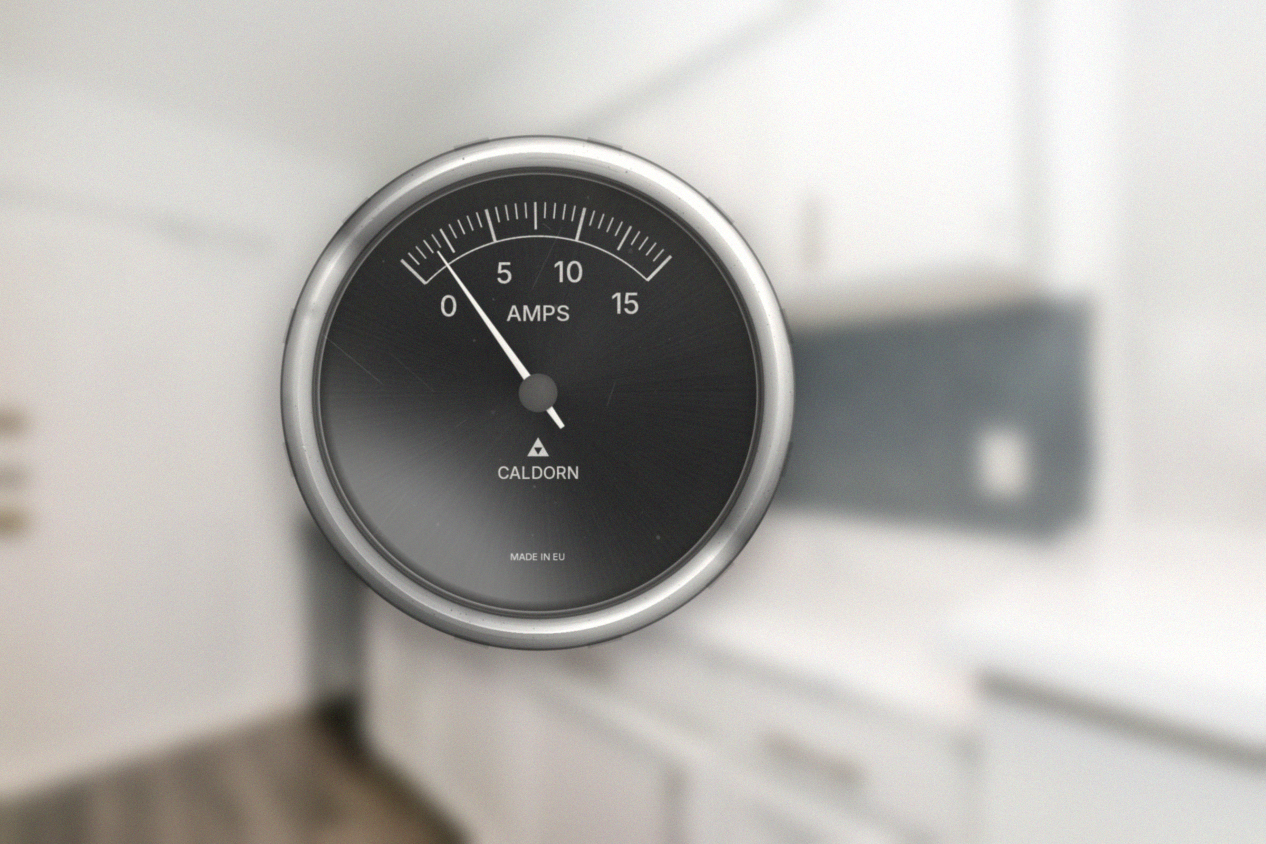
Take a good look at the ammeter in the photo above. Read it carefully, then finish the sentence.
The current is 1.75 A
